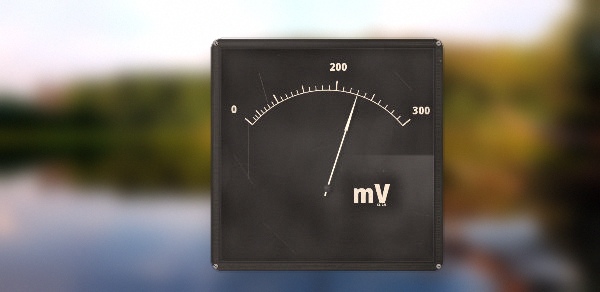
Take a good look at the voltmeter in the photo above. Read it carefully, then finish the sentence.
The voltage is 230 mV
